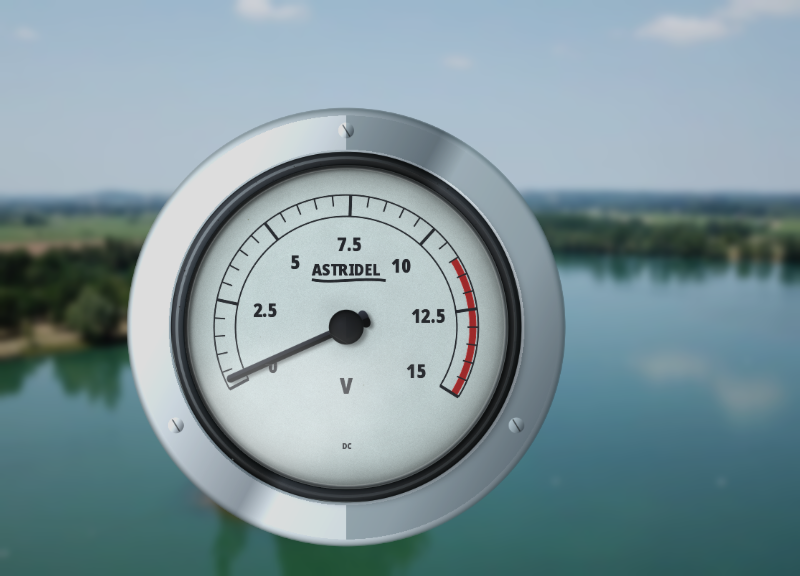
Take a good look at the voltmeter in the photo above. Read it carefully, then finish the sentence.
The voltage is 0.25 V
